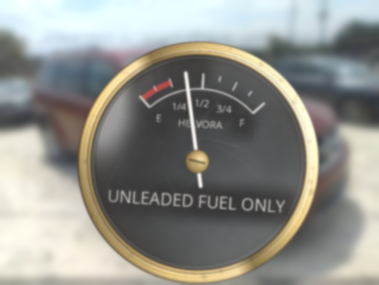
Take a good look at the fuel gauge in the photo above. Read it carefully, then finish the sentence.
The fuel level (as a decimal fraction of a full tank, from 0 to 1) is 0.375
